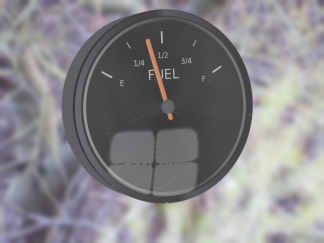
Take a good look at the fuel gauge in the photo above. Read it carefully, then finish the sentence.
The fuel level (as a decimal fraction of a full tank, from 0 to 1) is 0.375
